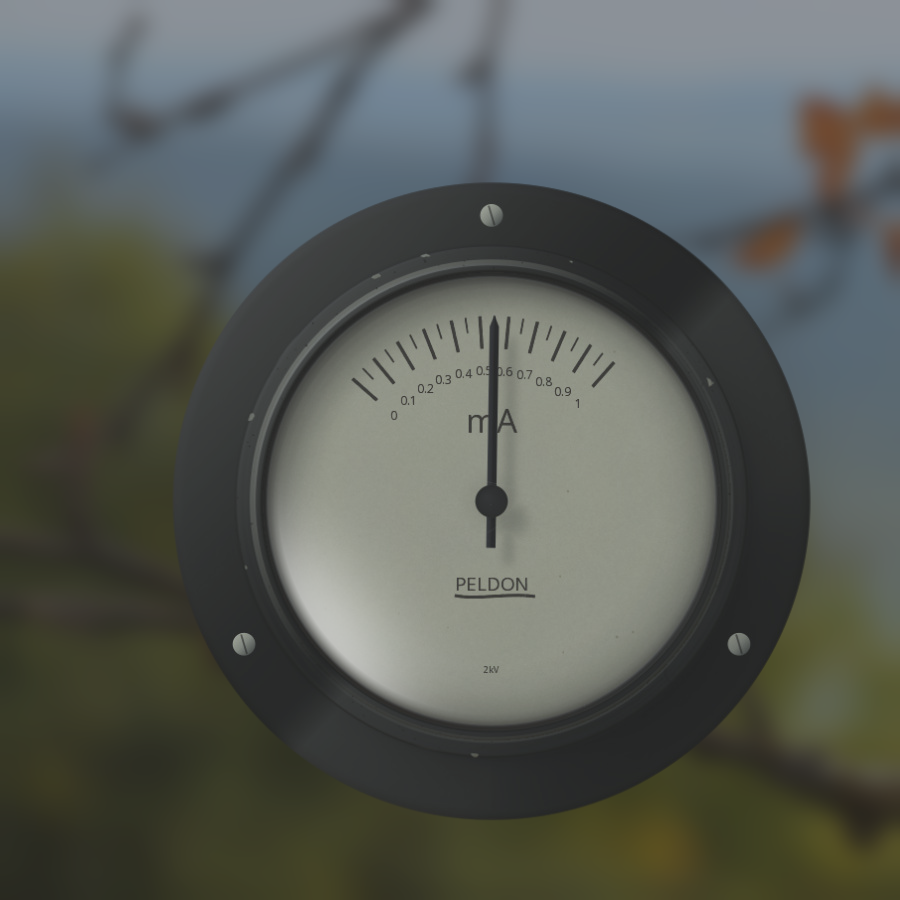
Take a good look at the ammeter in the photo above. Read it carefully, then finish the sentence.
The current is 0.55 mA
